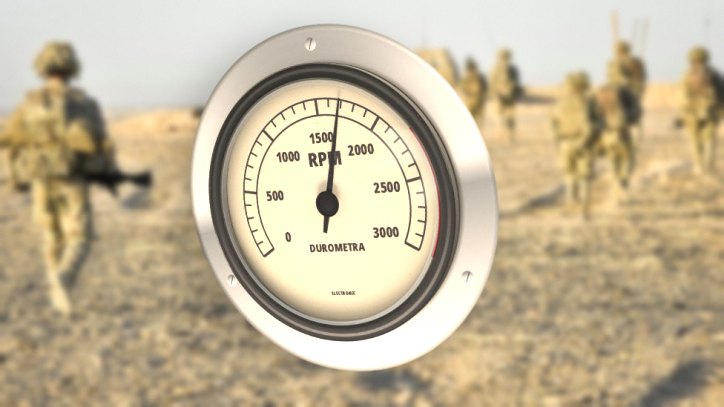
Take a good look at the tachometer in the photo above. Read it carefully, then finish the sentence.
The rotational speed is 1700 rpm
